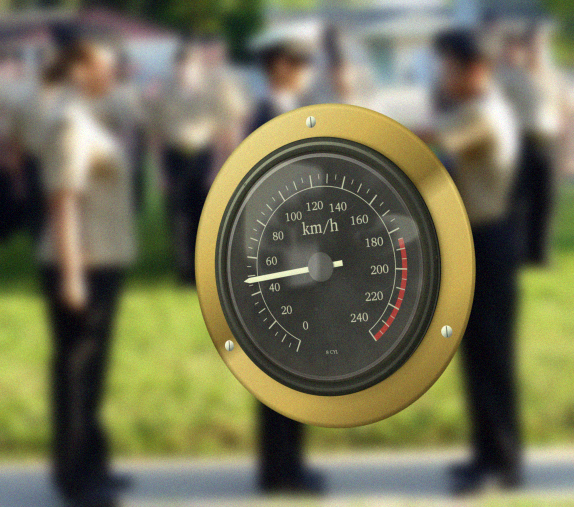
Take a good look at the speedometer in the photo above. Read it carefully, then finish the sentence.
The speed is 47.5 km/h
